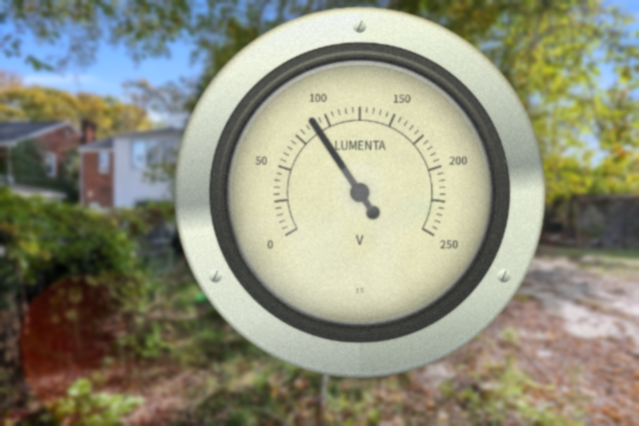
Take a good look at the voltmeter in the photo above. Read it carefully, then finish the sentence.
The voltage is 90 V
